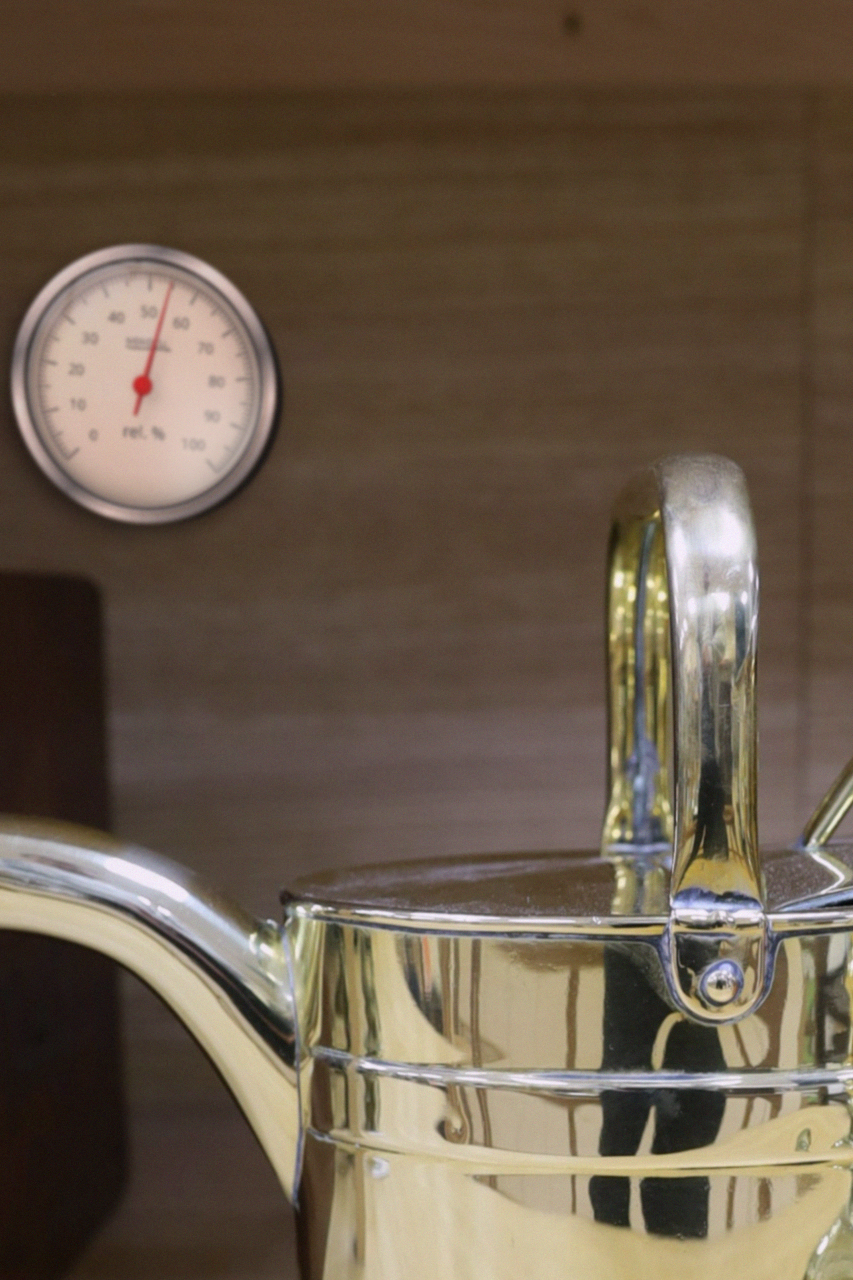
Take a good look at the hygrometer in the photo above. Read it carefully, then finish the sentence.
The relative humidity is 55 %
